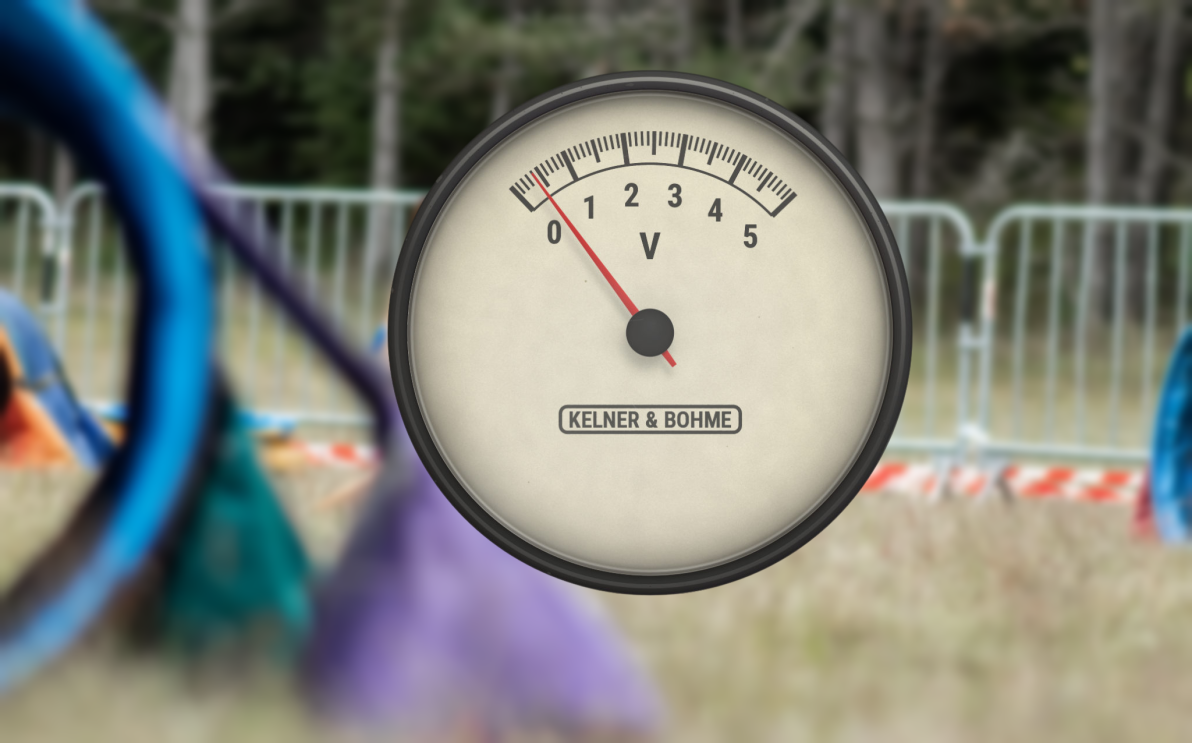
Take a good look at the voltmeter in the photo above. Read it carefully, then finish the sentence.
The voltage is 0.4 V
